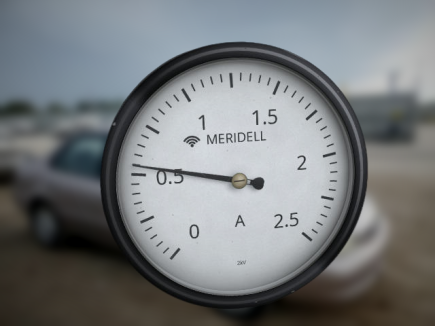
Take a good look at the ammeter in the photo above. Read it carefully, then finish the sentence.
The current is 0.55 A
